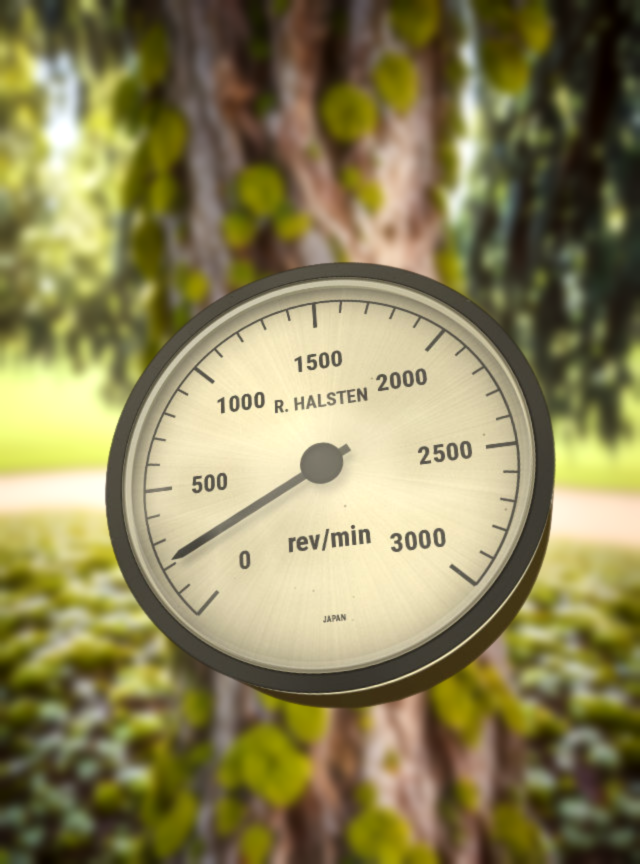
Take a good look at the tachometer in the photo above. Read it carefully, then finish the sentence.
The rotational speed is 200 rpm
